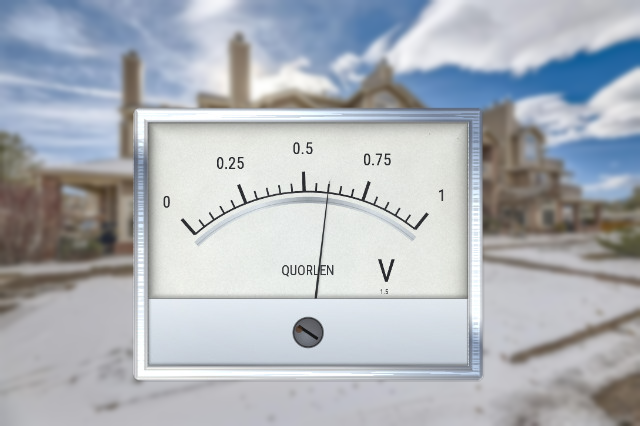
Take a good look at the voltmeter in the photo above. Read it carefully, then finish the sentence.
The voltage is 0.6 V
